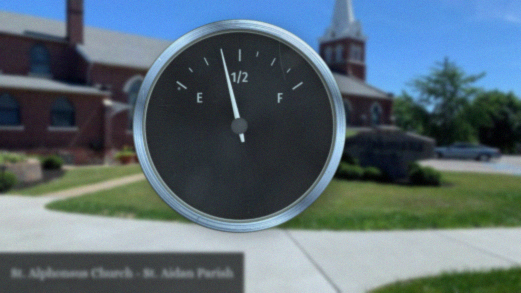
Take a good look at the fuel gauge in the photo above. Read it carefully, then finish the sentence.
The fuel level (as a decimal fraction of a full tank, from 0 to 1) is 0.375
